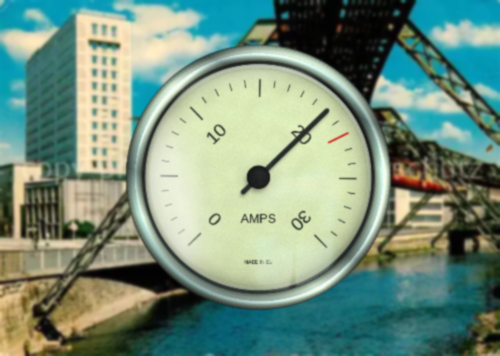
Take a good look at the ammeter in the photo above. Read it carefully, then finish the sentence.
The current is 20 A
